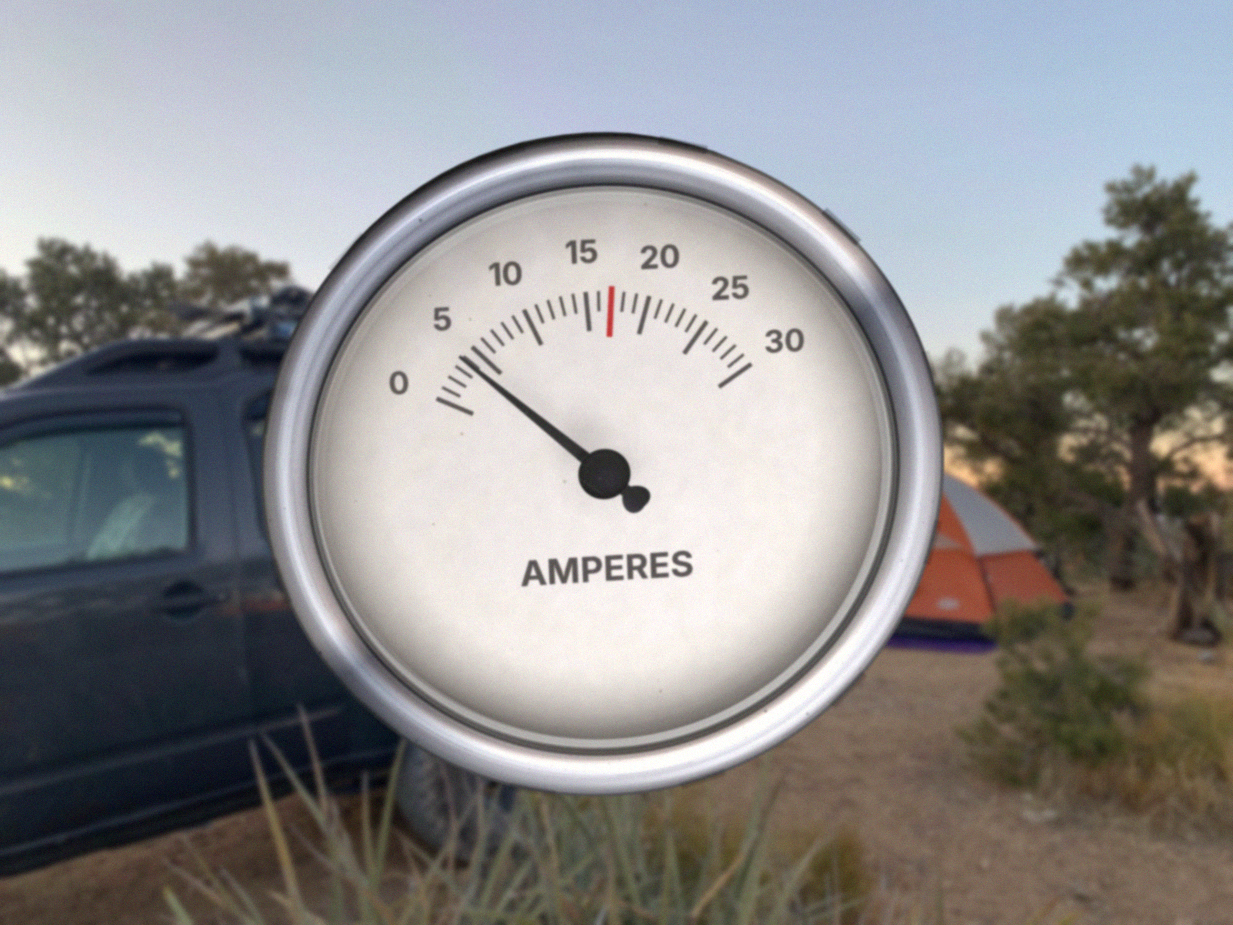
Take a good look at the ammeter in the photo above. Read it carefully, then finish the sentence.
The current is 4 A
